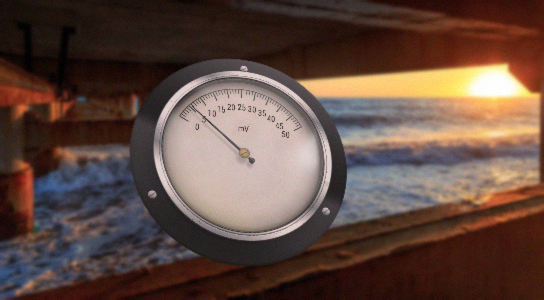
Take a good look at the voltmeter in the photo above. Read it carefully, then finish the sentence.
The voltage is 5 mV
